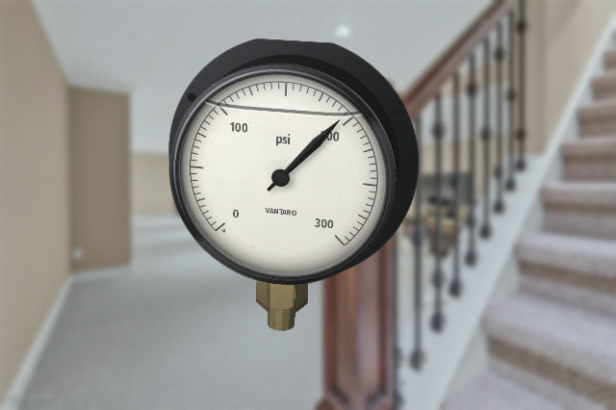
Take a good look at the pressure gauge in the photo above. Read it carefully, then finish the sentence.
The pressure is 195 psi
